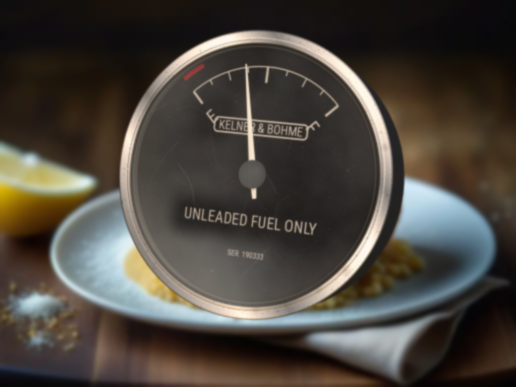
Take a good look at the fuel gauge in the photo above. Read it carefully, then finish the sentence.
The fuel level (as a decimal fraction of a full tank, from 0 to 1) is 0.375
